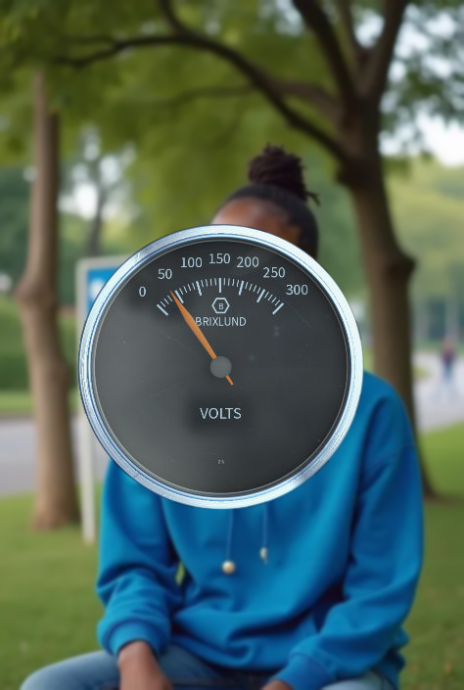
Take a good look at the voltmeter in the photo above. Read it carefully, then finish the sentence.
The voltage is 40 V
